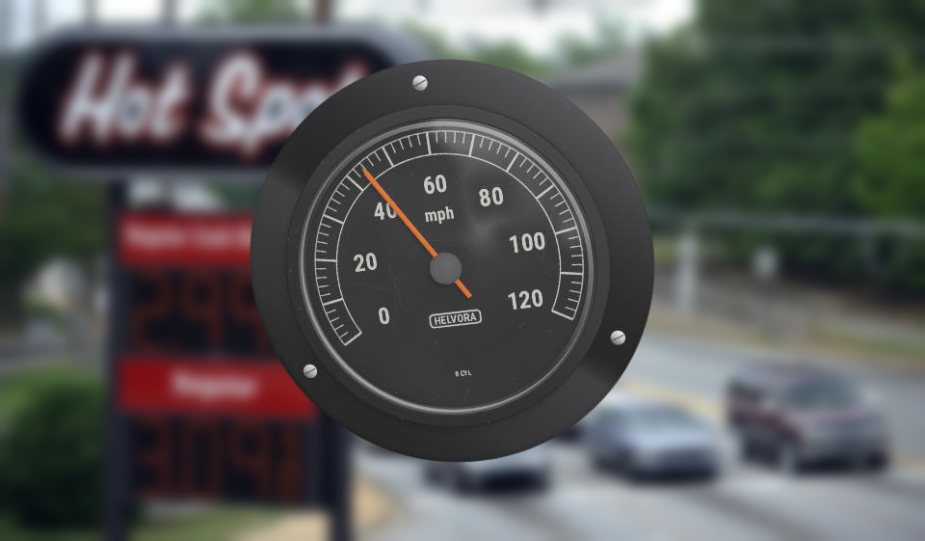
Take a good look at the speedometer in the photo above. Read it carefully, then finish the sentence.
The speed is 44 mph
